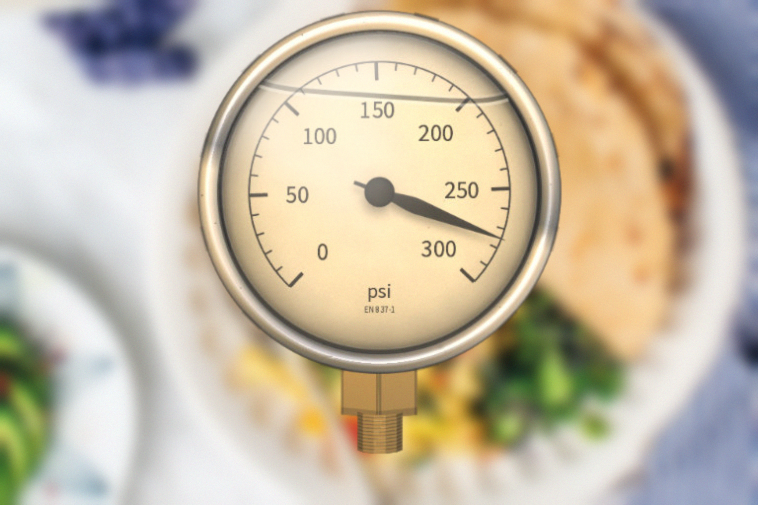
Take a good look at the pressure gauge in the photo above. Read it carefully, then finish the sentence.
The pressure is 275 psi
